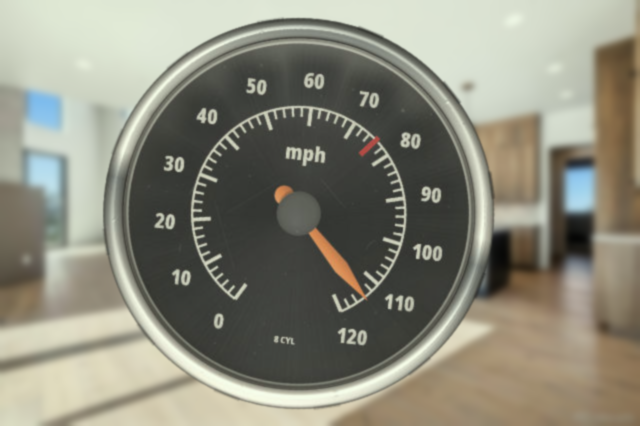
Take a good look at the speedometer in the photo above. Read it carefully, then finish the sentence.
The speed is 114 mph
